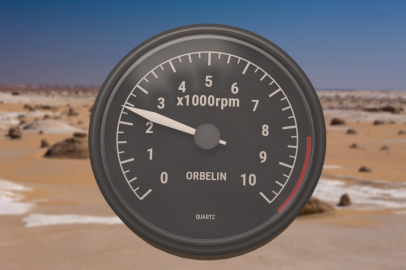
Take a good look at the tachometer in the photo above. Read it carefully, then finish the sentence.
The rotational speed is 2375 rpm
